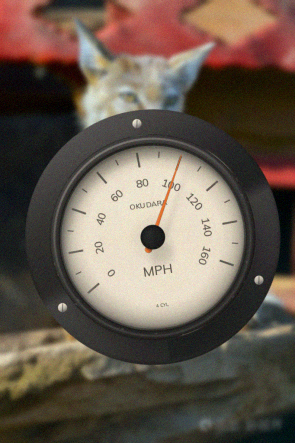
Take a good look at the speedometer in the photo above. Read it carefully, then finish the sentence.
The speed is 100 mph
